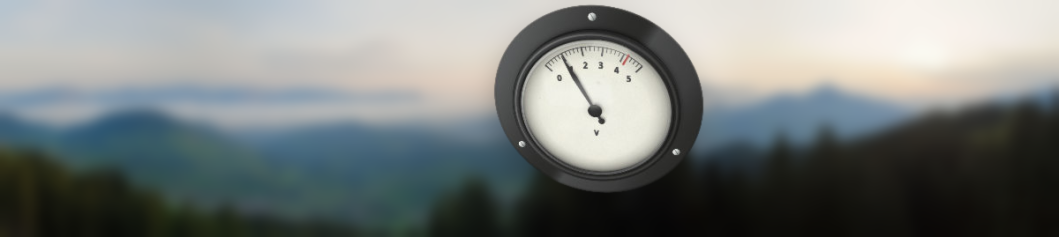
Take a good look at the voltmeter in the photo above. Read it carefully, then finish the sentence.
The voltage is 1 V
